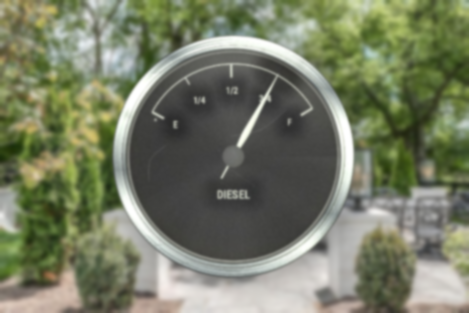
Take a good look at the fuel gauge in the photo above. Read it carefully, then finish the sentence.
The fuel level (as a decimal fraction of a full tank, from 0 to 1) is 0.75
